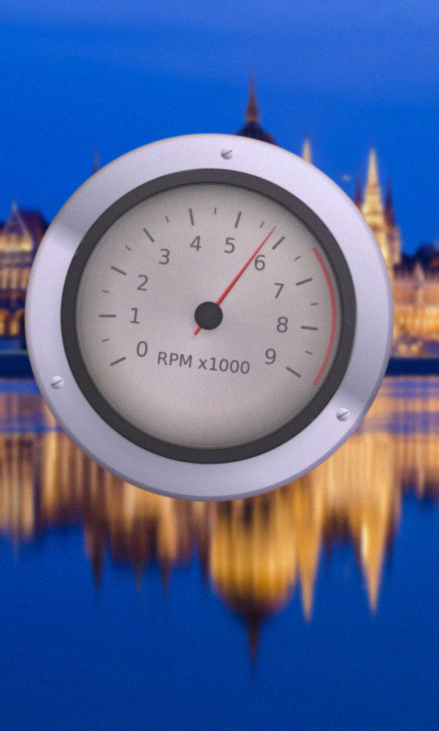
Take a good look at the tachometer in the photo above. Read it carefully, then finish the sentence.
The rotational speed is 5750 rpm
